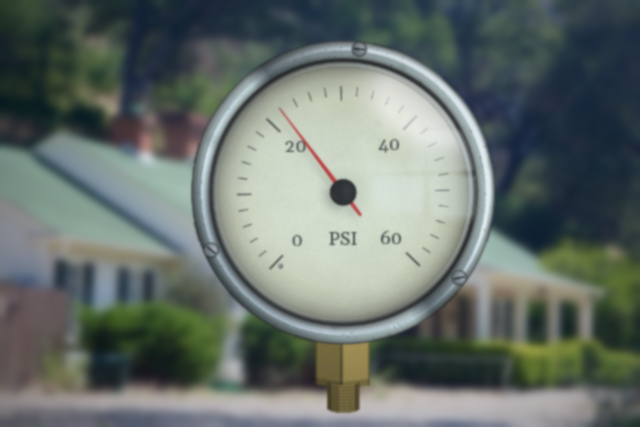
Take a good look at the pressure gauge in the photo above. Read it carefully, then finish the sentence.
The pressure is 22 psi
